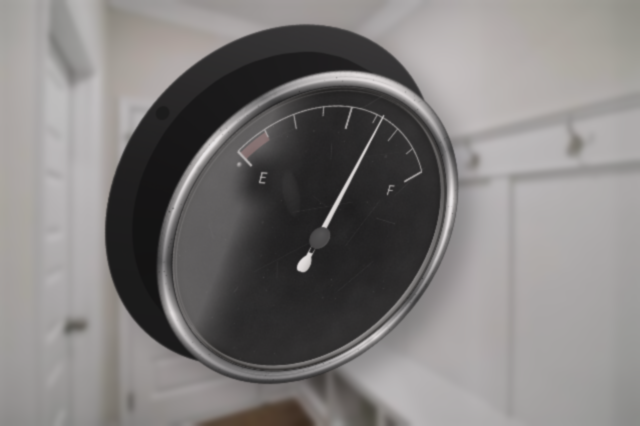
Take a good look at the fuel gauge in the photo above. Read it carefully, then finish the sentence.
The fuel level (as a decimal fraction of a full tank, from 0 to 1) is 0.625
